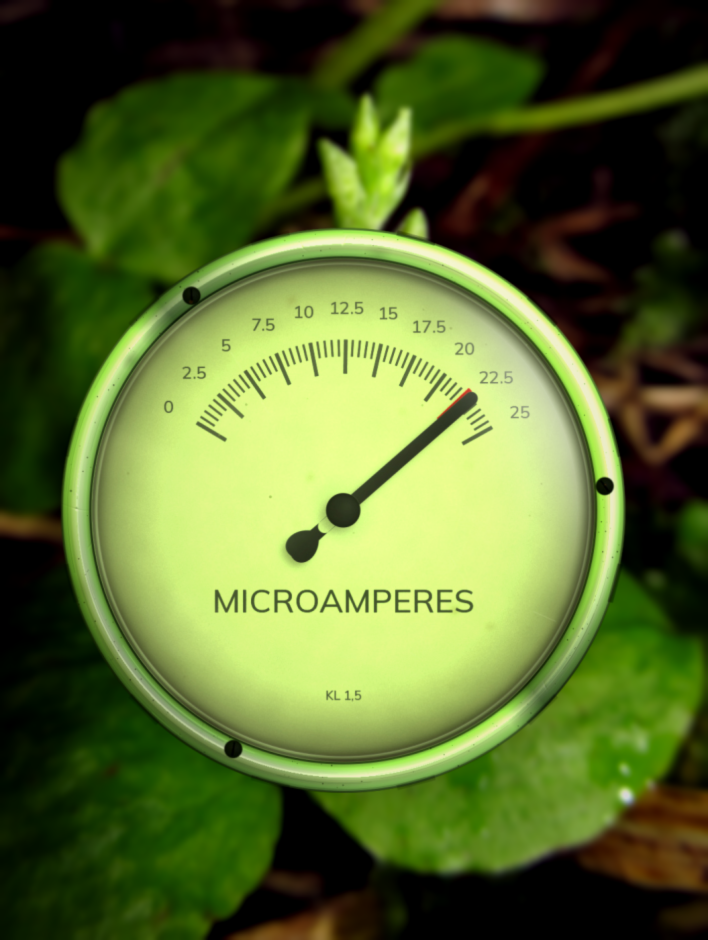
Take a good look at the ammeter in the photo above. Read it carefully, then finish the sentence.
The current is 22.5 µA
